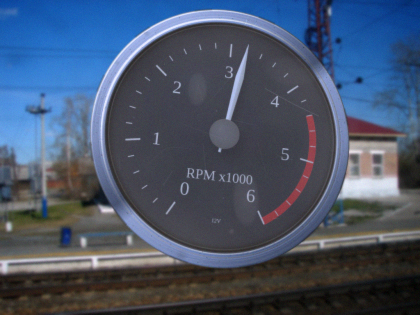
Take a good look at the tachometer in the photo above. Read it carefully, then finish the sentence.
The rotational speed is 3200 rpm
